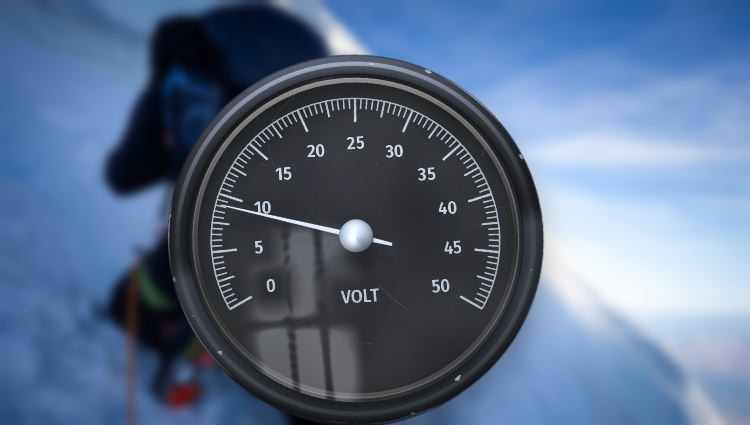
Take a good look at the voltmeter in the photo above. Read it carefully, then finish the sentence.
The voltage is 9 V
